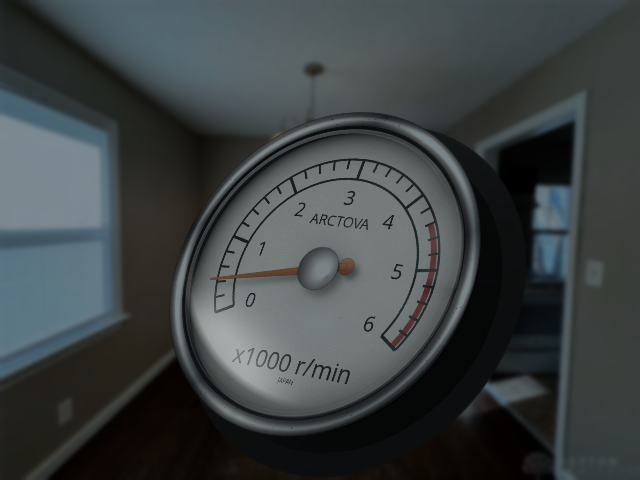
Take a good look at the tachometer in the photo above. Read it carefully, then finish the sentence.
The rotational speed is 400 rpm
